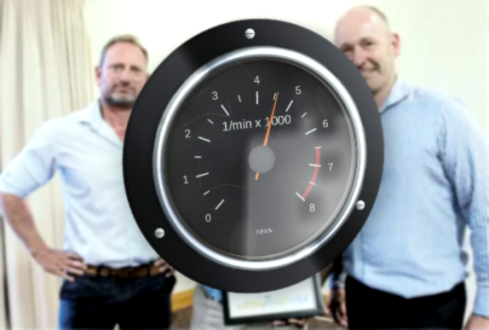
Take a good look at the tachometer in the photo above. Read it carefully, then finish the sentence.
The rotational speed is 4500 rpm
